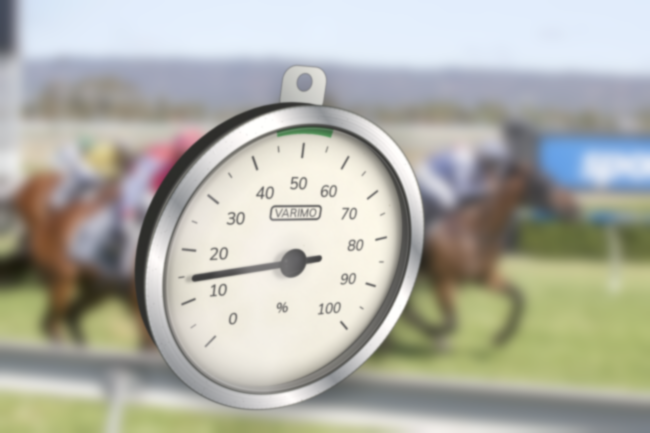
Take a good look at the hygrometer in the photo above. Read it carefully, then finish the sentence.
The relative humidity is 15 %
